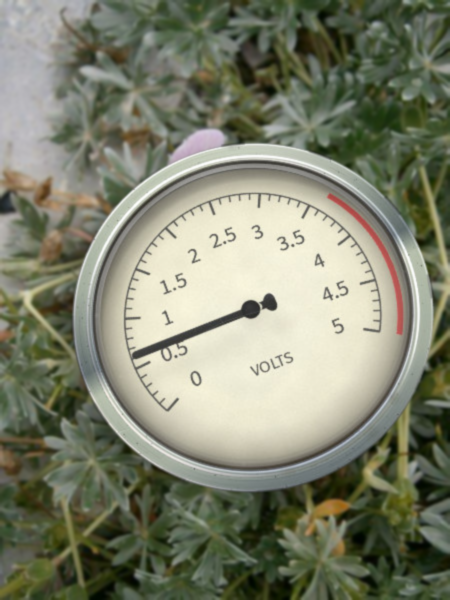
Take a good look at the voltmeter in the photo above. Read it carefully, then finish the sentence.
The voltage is 0.6 V
